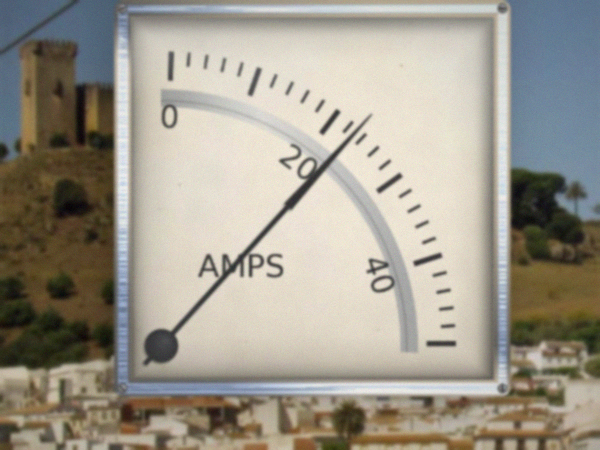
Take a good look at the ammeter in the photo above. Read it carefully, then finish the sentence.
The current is 23 A
